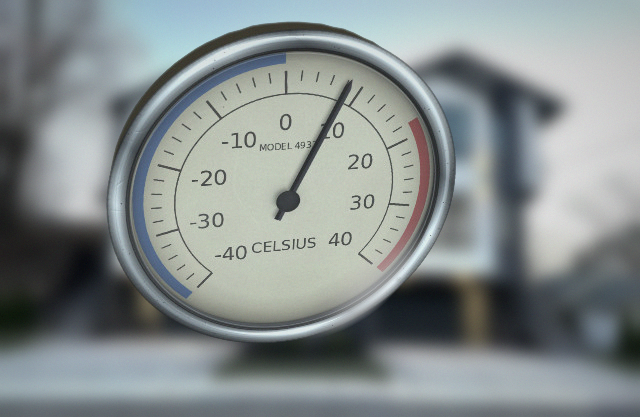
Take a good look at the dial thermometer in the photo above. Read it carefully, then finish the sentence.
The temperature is 8 °C
